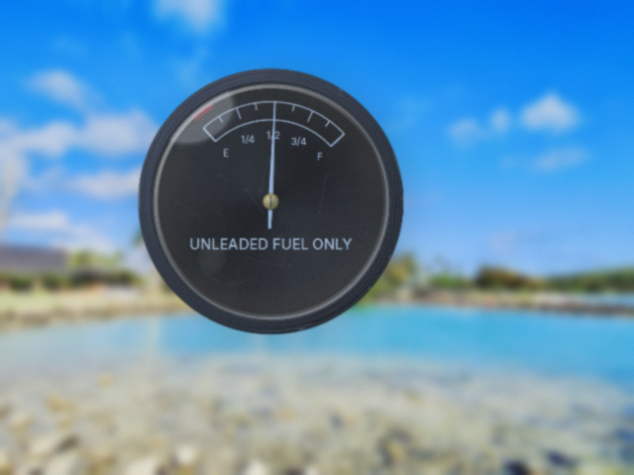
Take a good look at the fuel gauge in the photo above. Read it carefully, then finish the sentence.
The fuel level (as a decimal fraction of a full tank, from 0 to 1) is 0.5
